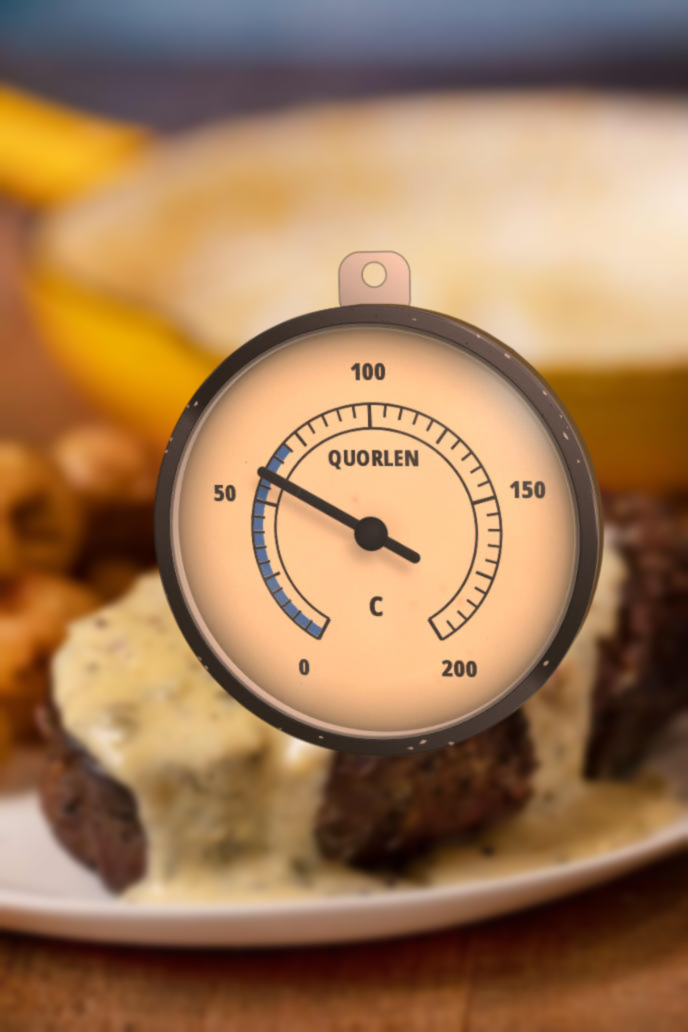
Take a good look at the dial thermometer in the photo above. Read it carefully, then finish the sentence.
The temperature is 60 °C
